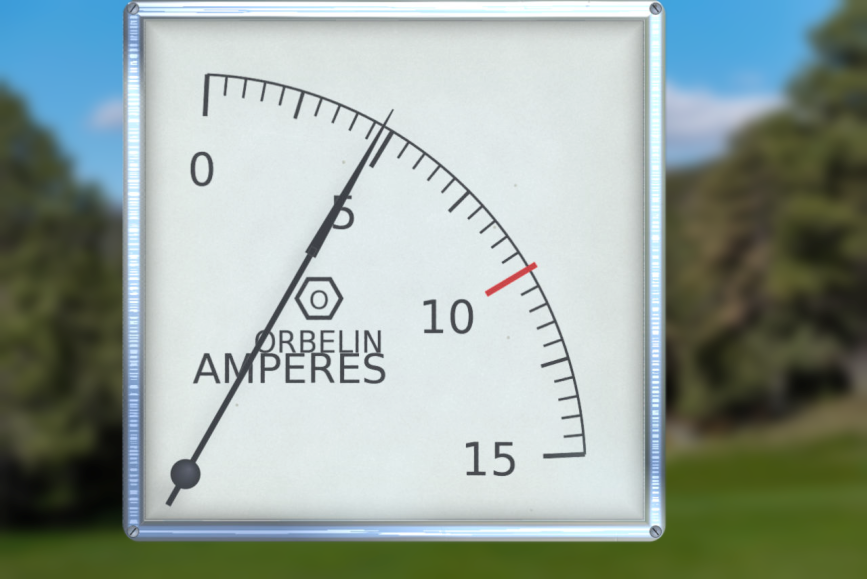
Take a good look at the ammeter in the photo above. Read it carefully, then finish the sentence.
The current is 4.75 A
